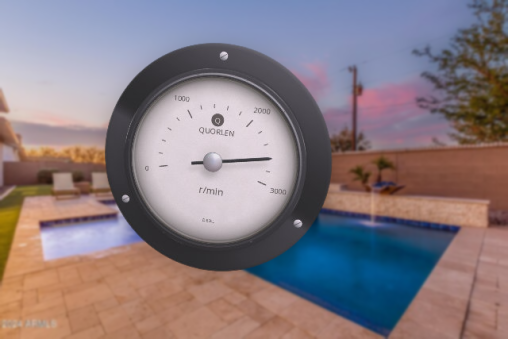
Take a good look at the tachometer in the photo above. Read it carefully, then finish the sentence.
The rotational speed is 2600 rpm
